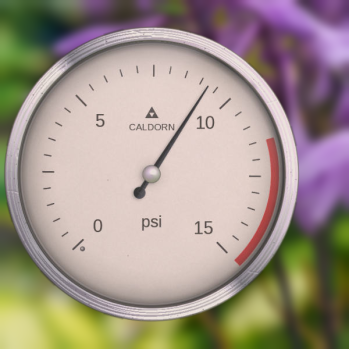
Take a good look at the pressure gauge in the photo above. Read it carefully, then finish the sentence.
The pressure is 9.25 psi
